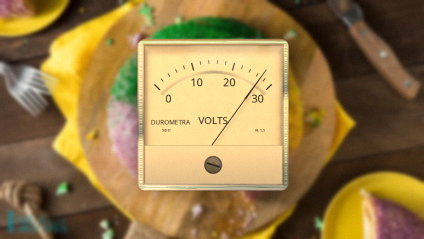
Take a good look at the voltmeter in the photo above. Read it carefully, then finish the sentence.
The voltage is 27 V
